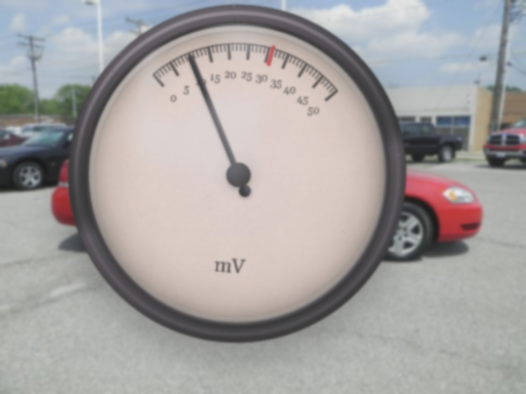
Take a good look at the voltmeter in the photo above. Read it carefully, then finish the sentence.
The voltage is 10 mV
